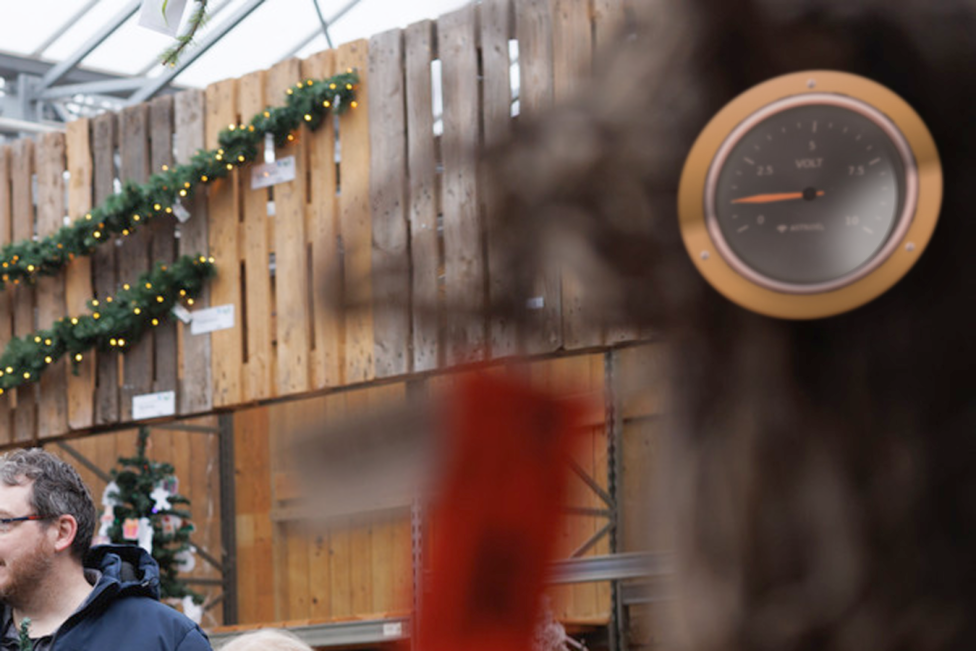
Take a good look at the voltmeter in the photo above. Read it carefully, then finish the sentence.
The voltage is 1 V
